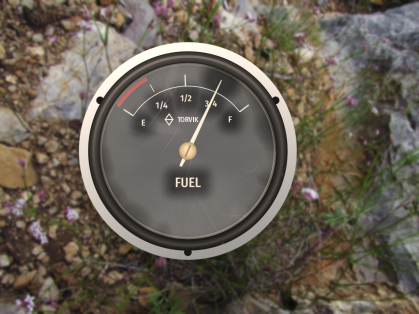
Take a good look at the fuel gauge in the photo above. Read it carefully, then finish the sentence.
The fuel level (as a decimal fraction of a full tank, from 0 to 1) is 0.75
